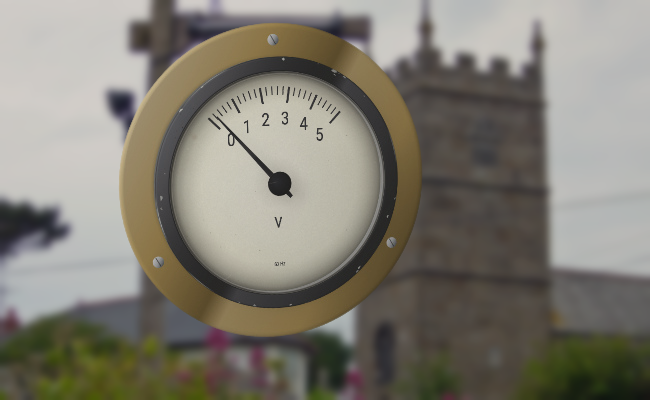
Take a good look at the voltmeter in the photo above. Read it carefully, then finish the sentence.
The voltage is 0.2 V
